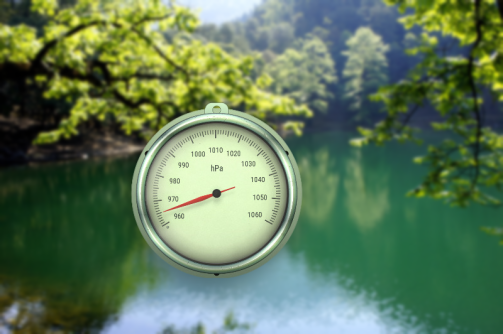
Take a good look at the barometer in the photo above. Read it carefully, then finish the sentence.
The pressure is 965 hPa
